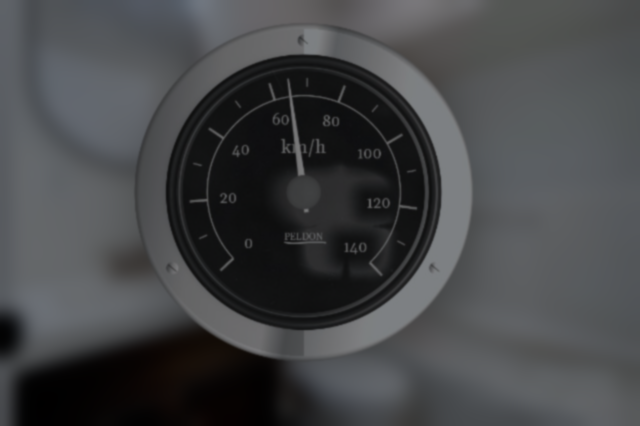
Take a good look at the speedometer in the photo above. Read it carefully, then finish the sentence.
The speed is 65 km/h
